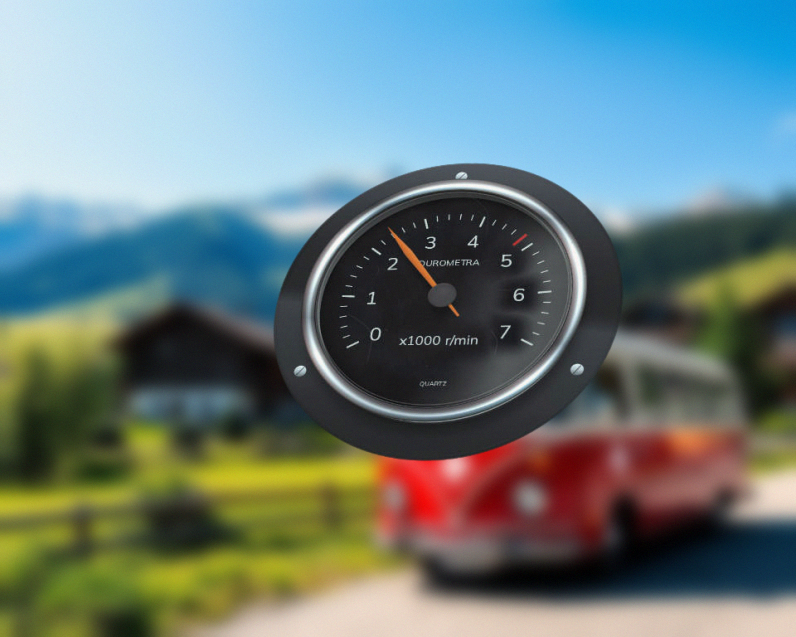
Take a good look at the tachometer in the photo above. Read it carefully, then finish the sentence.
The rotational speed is 2400 rpm
